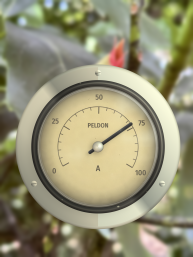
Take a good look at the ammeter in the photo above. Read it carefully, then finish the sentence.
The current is 72.5 A
